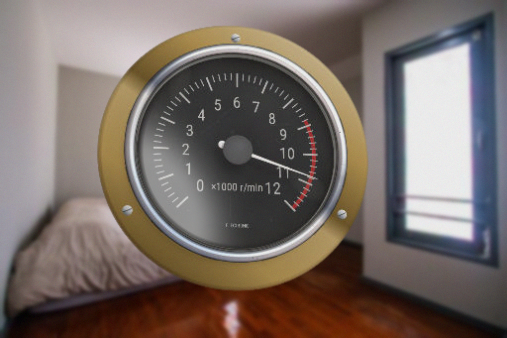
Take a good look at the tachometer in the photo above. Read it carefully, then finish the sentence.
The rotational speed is 10800 rpm
